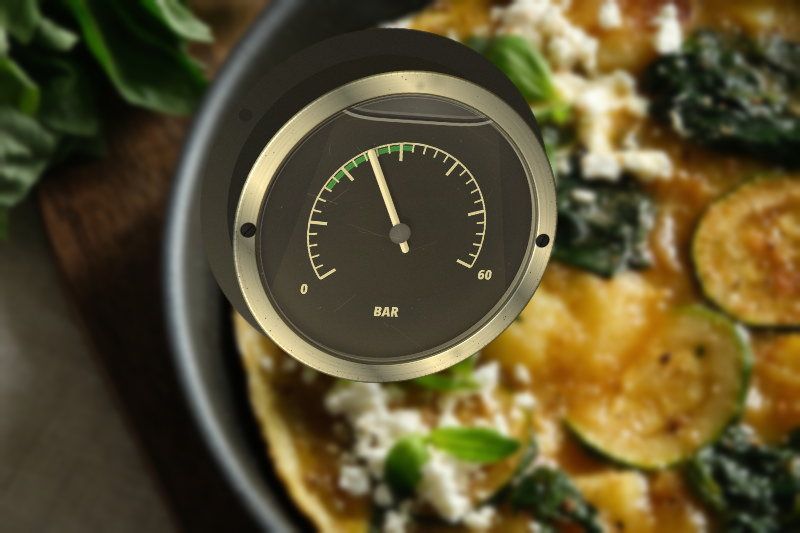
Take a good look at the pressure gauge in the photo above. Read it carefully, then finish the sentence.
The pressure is 25 bar
